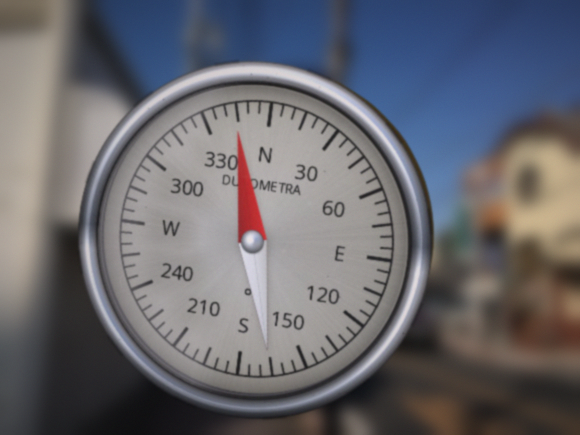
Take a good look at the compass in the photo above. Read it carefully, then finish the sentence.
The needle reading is 345 °
